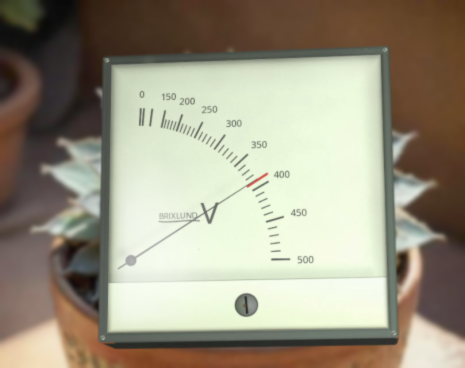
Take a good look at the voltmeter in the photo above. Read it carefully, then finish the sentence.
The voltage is 390 V
